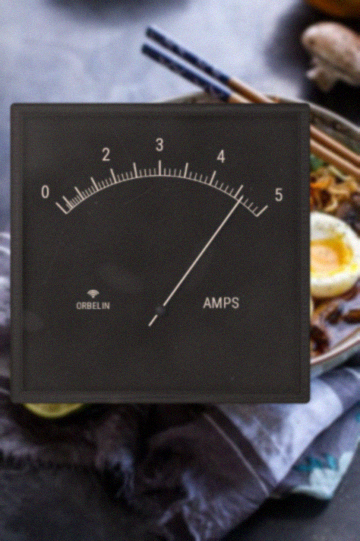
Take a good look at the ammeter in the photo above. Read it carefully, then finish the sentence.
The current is 4.6 A
